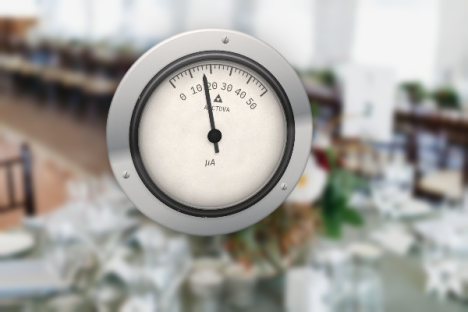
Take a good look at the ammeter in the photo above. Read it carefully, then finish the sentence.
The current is 16 µA
